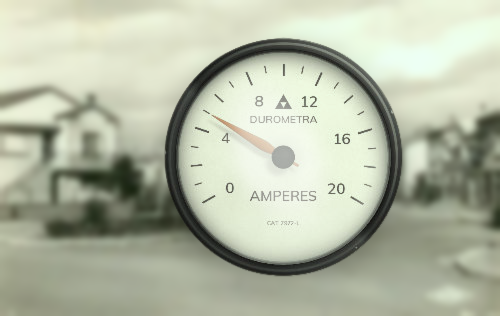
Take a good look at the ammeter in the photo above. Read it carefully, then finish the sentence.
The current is 5 A
